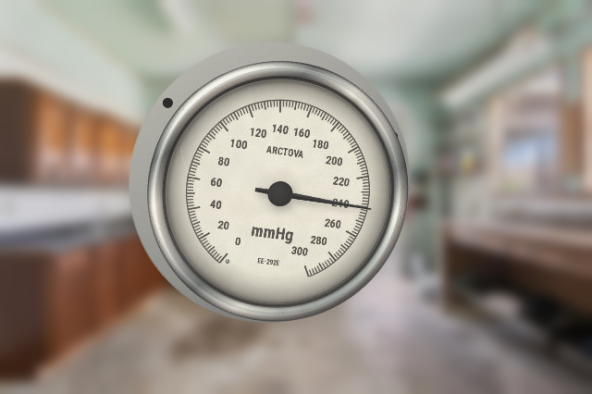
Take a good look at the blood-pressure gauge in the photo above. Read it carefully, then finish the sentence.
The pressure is 240 mmHg
